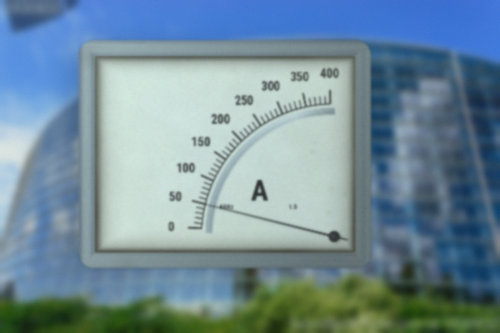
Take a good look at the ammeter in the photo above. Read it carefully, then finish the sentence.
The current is 50 A
